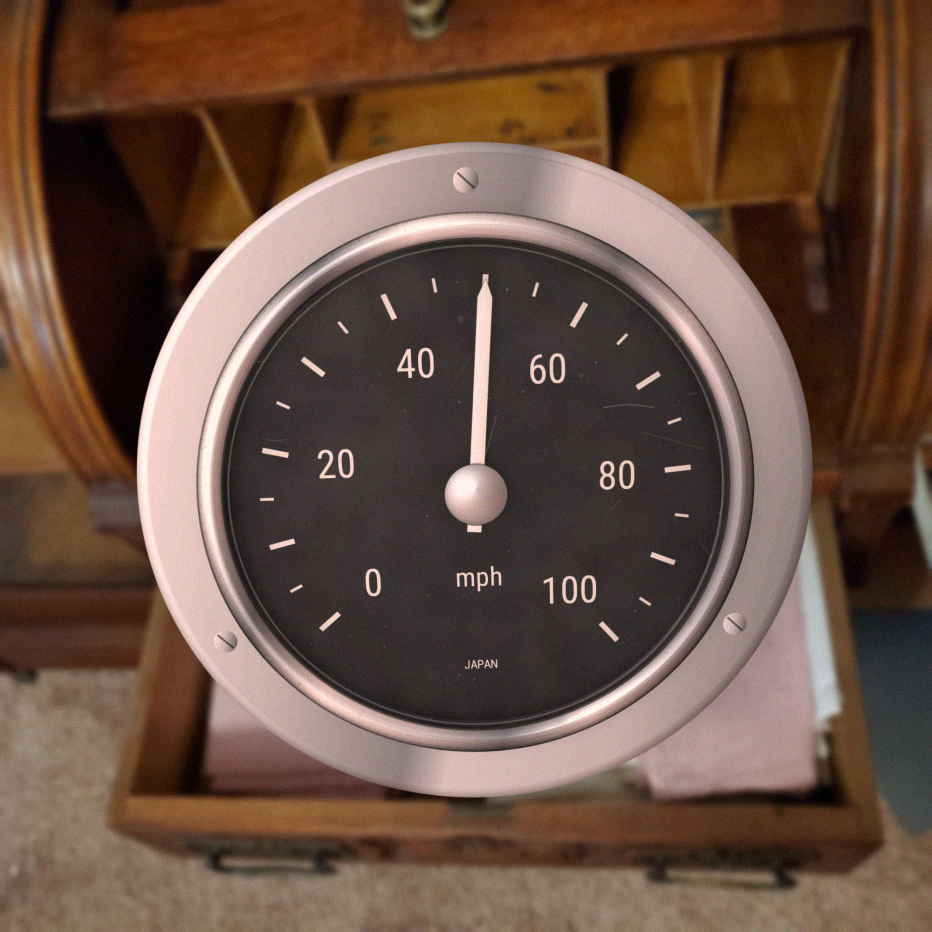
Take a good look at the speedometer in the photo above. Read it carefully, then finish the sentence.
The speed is 50 mph
